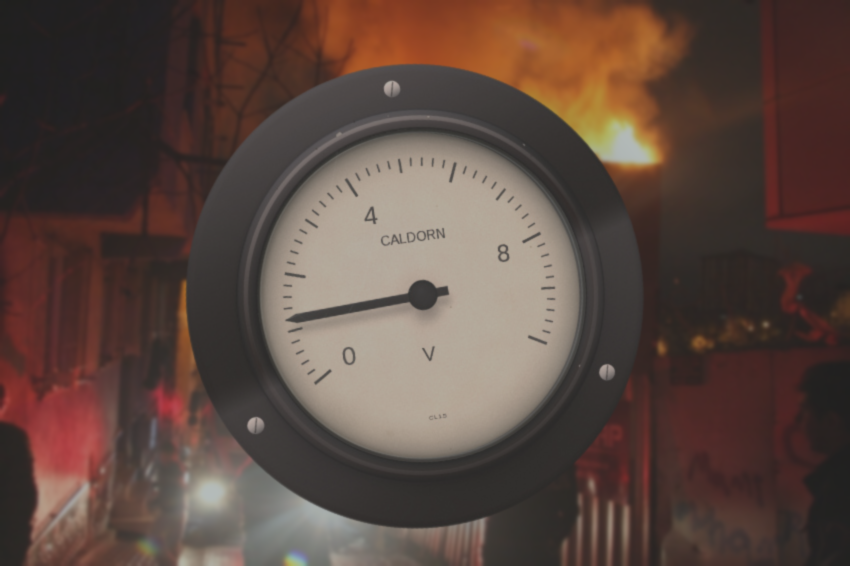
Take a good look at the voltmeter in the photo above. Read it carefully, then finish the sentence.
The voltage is 1.2 V
